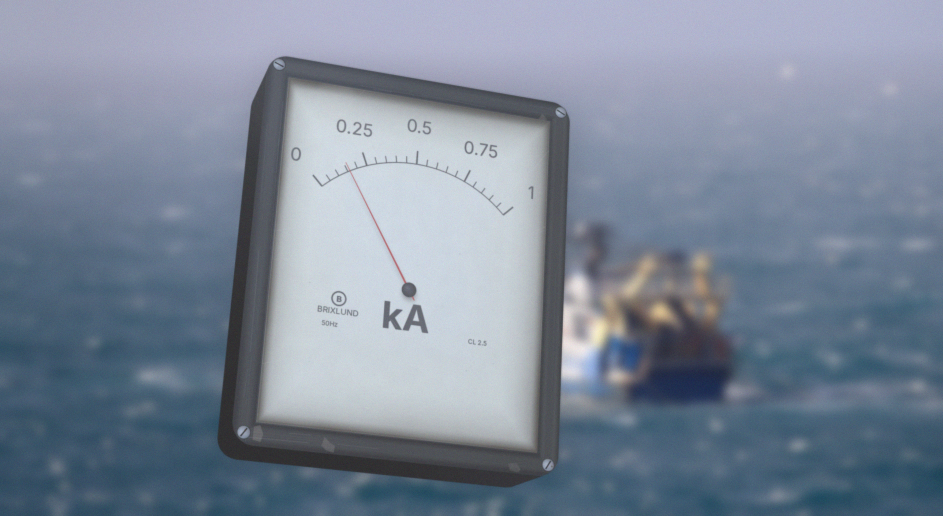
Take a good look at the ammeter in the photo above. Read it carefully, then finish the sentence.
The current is 0.15 kA
